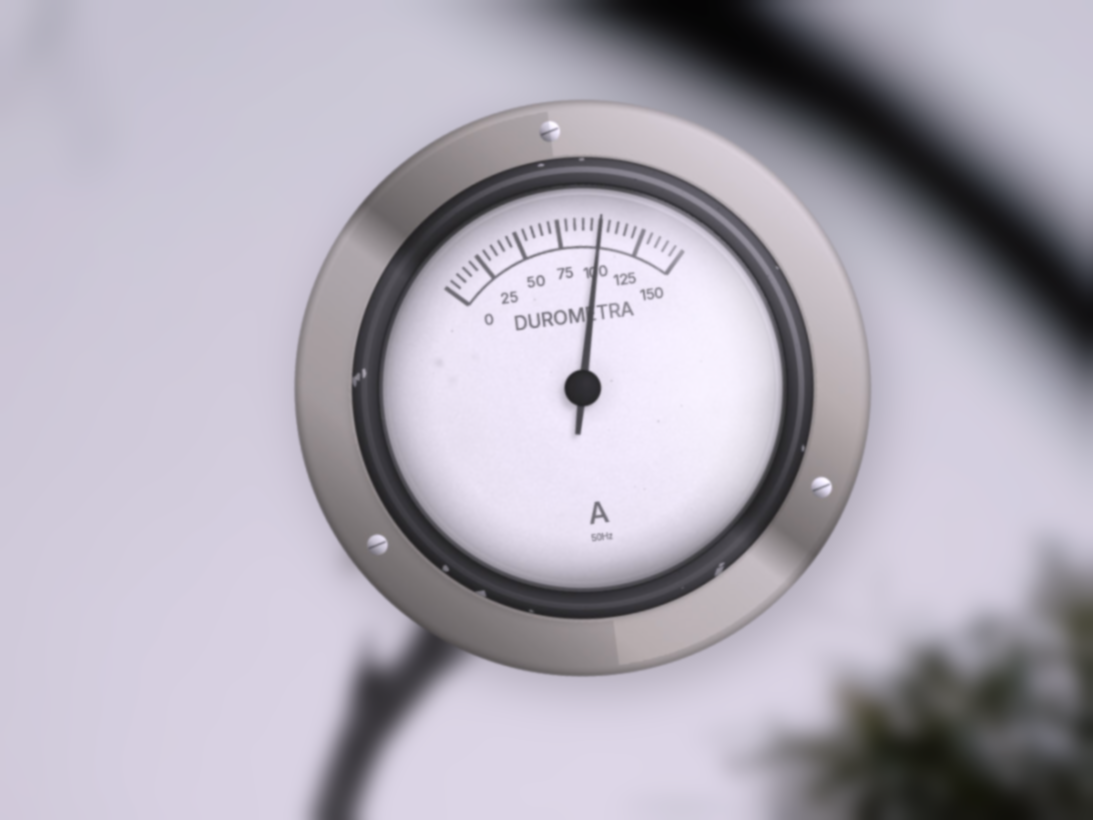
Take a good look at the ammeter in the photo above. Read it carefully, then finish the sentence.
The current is 100 A
